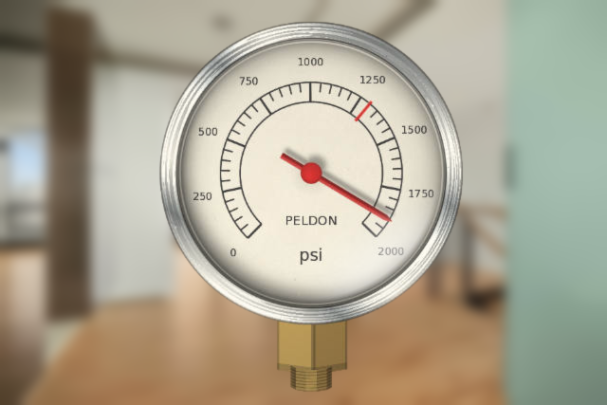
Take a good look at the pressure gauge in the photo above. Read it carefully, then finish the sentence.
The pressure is 1900 psi
